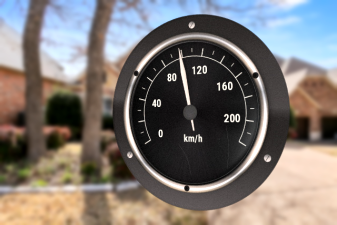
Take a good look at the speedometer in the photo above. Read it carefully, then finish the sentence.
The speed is 100 km/h
